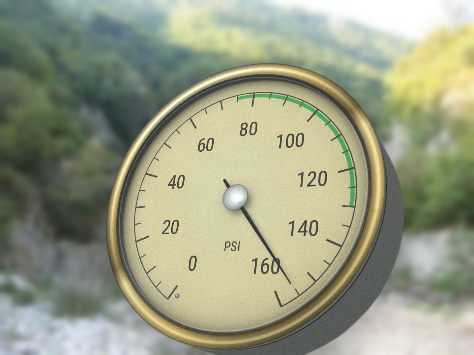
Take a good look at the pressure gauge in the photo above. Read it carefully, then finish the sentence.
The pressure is 155 psi
